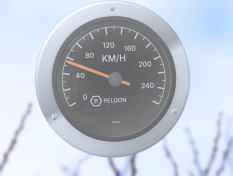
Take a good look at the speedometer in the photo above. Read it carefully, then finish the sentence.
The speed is 55 km/h
